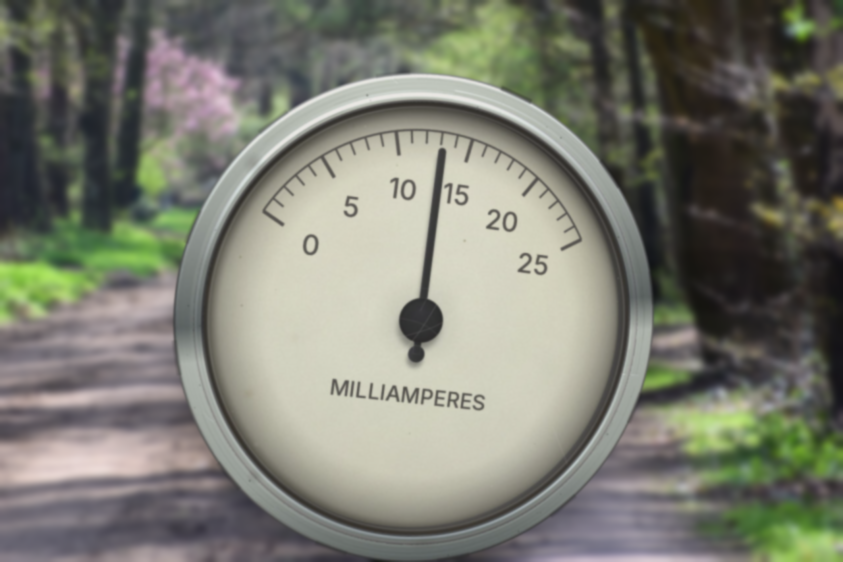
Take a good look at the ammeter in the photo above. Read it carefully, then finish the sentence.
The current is 13 mA
